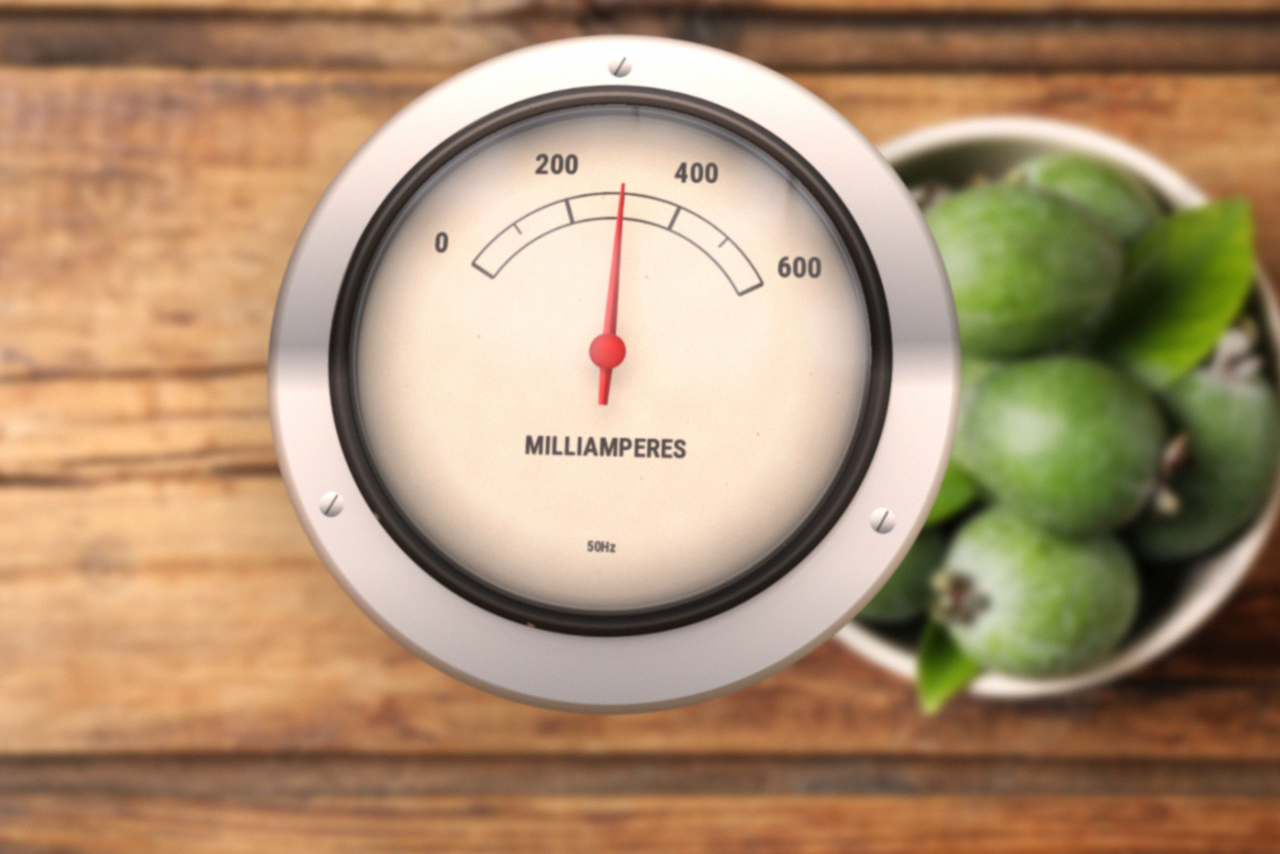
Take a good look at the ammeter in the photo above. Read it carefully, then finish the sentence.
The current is 300 mA
